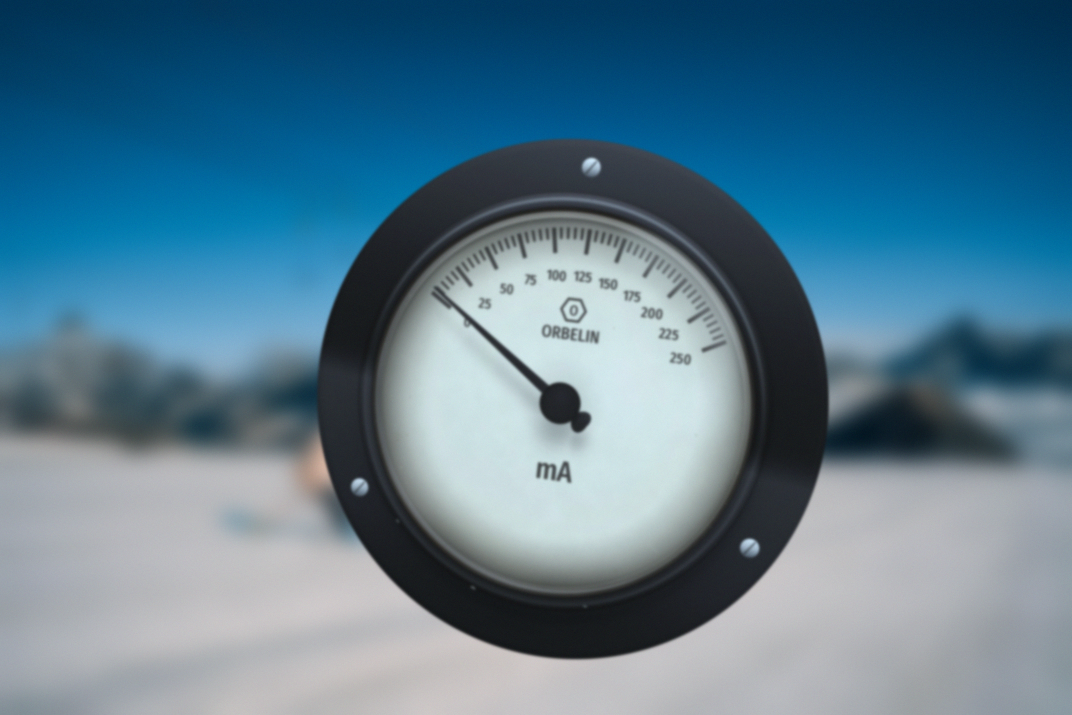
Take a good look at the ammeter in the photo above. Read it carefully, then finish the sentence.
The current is 5 mA
